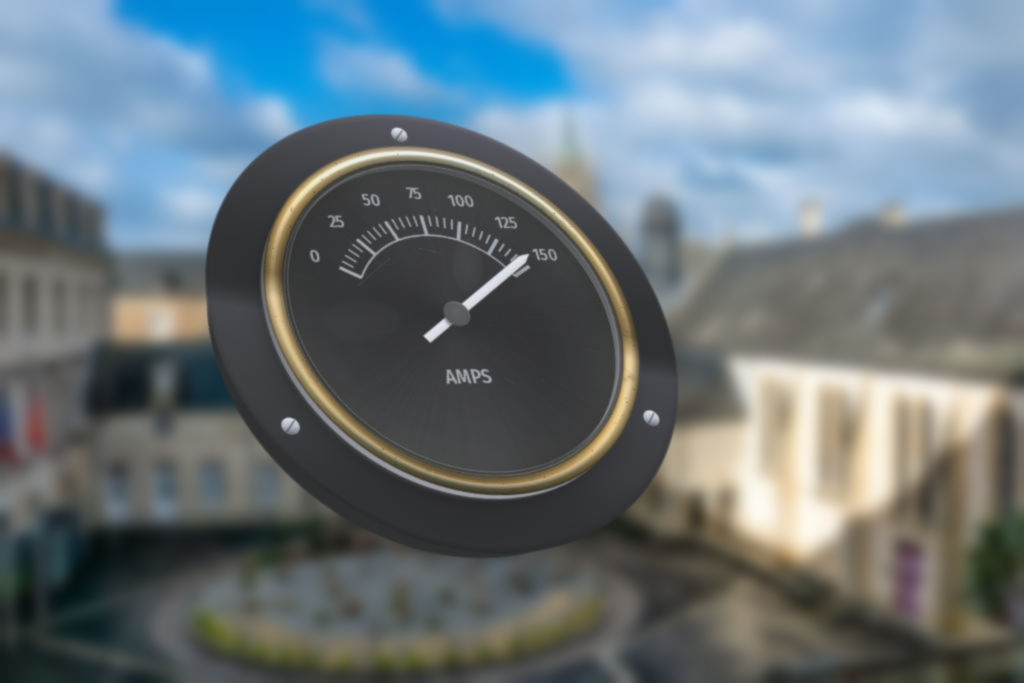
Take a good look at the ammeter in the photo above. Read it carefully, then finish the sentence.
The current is 145 A
